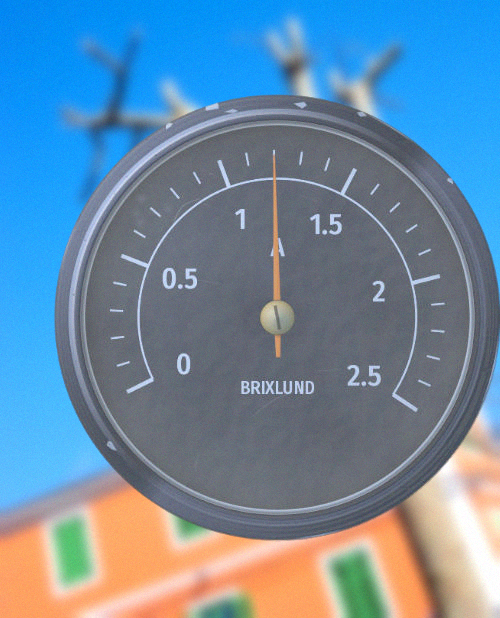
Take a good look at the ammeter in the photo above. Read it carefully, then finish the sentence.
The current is 1.2 A
